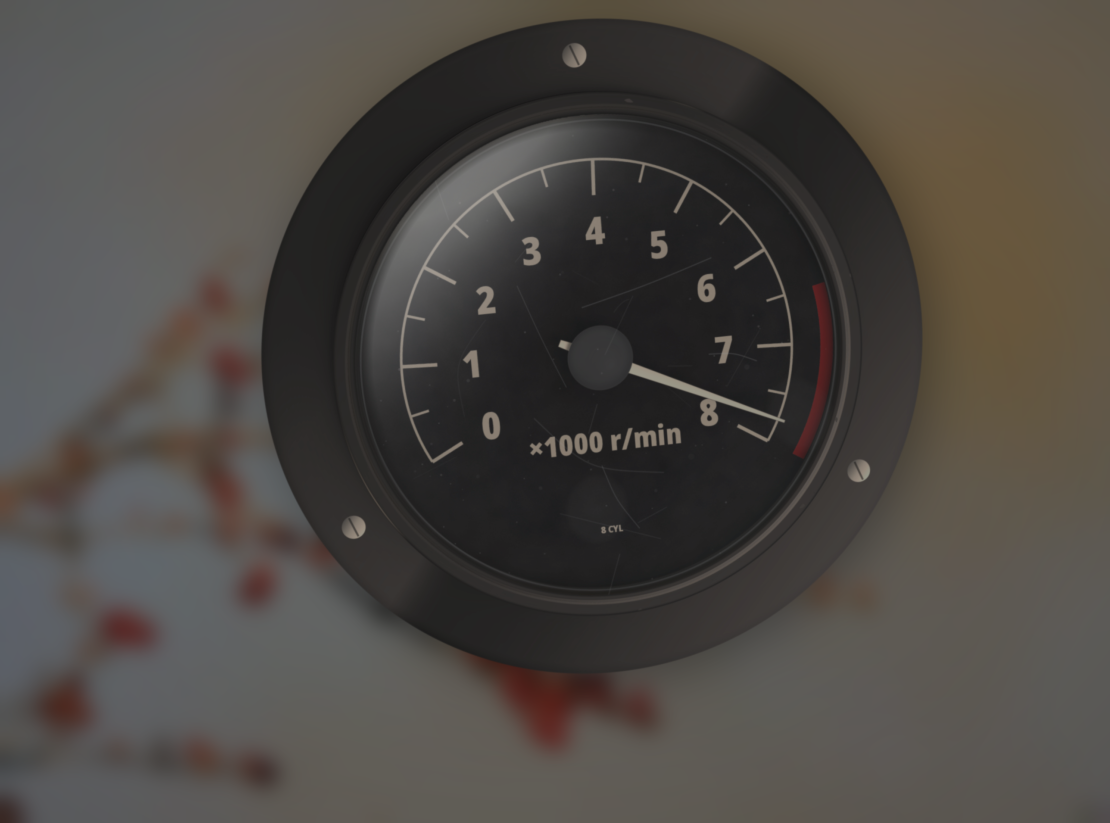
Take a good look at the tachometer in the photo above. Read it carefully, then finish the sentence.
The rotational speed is 7750 rpm
